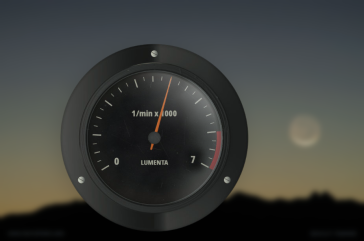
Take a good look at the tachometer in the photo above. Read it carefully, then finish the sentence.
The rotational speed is 4000 rpm
